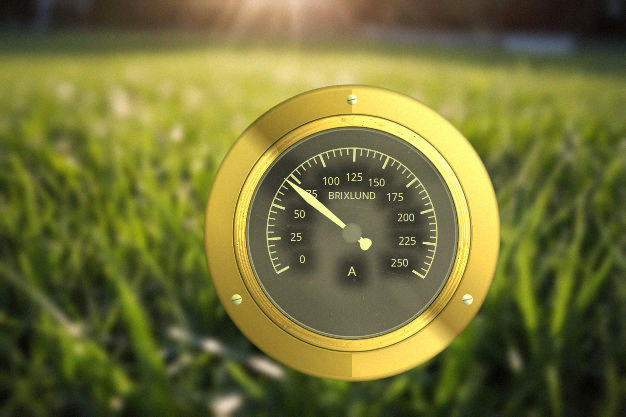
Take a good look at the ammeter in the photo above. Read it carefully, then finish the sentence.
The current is 70 A
